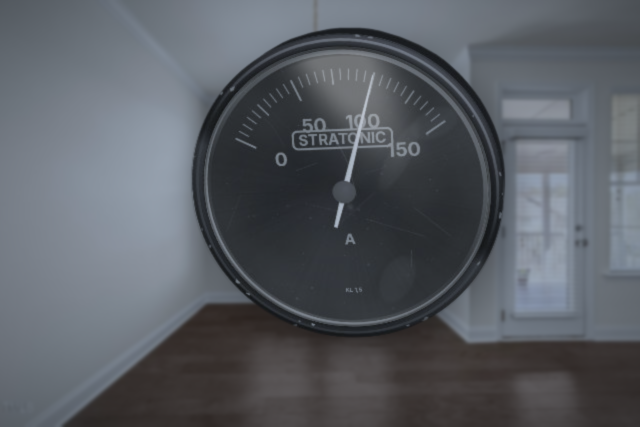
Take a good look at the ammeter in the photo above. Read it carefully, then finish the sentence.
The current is 100 A
